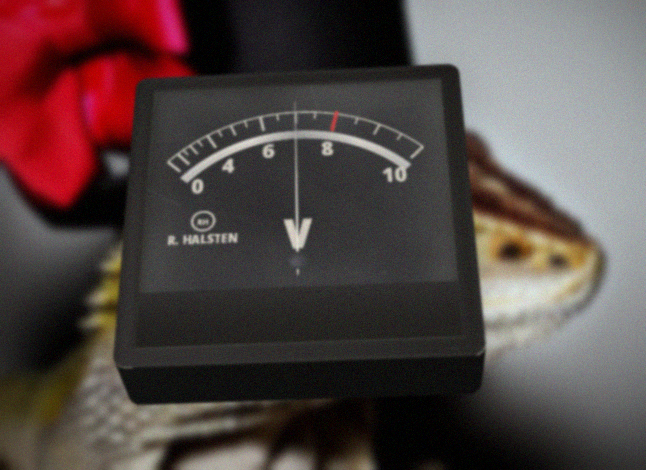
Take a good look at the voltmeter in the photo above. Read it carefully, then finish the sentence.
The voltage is 7 V
